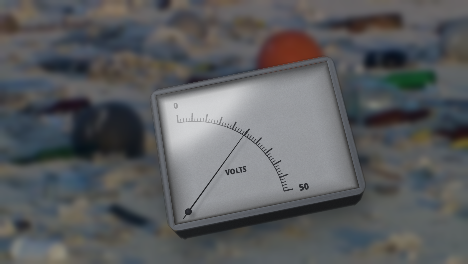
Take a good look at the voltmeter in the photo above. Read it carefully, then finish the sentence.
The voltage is 25 V
